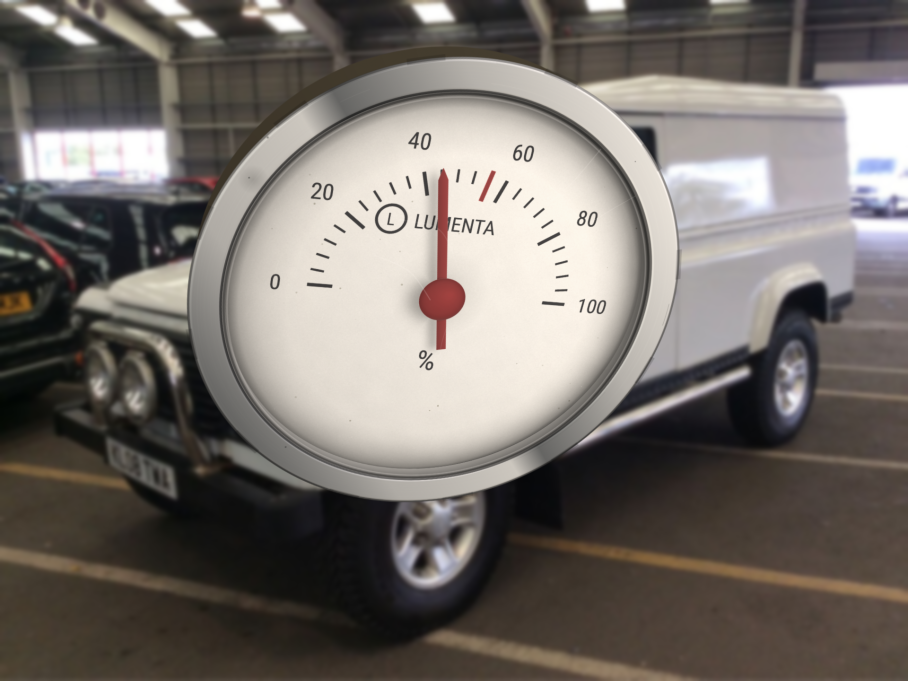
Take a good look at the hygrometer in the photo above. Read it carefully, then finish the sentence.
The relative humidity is 44 %
